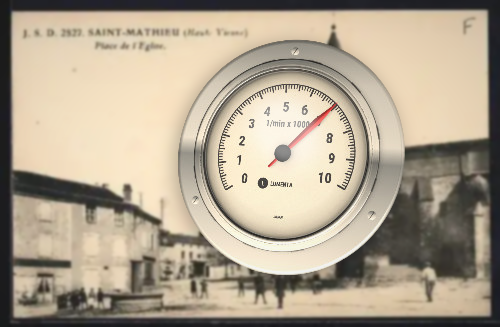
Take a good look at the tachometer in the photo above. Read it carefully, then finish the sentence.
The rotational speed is 7000 rpm
